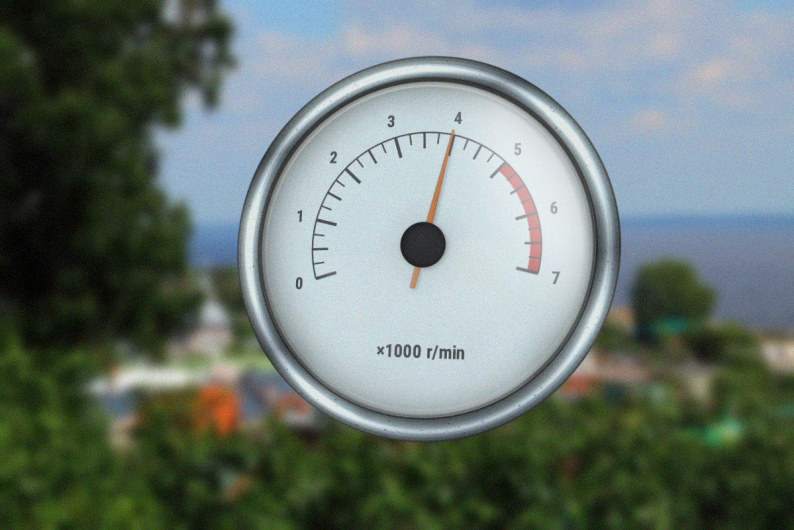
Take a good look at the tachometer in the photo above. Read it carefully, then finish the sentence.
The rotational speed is 4000 rpm
